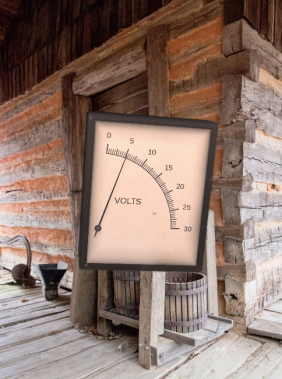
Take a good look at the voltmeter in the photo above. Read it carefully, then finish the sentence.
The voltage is 5 V
